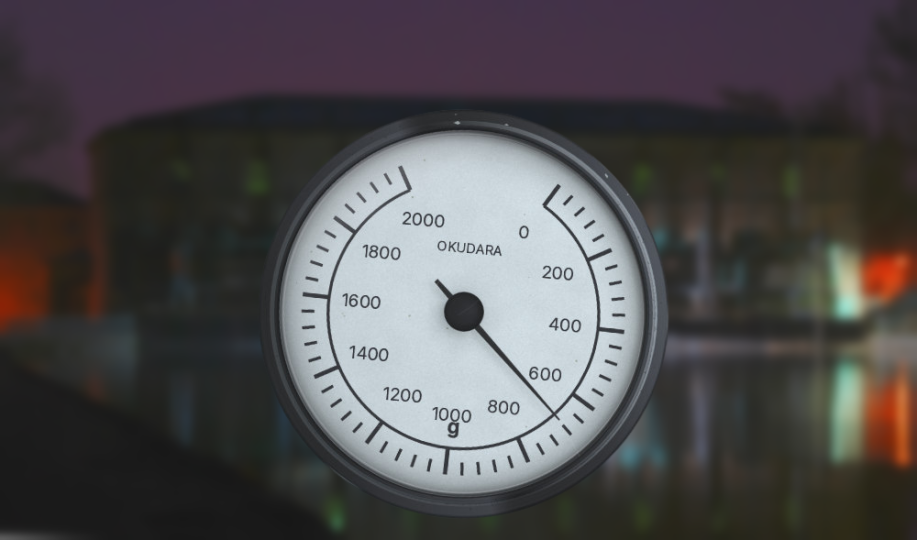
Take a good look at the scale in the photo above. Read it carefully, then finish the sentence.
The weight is 680 g
